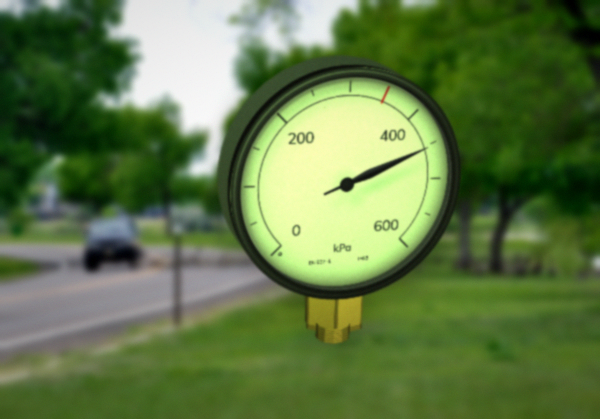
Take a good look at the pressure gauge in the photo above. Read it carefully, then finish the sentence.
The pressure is 450 kPa
